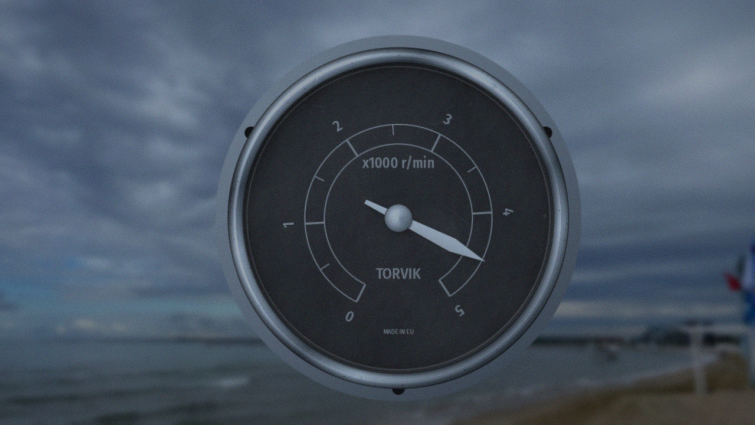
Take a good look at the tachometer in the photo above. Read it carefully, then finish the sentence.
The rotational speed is 4500 rpm
